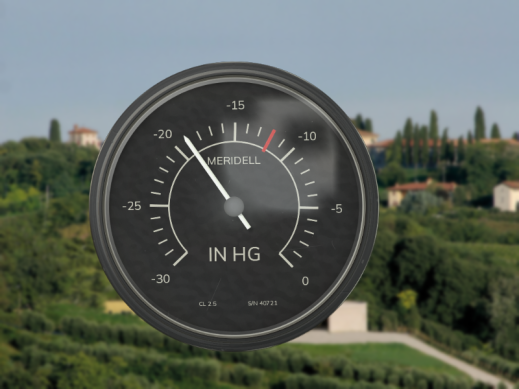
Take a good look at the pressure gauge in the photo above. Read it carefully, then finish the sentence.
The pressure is -19 inHg
